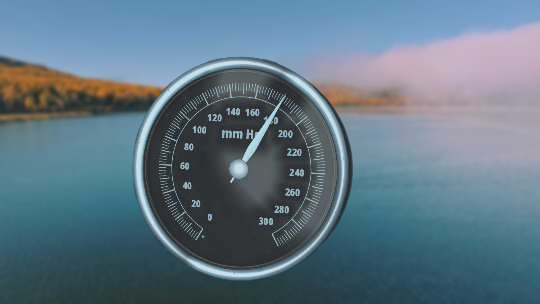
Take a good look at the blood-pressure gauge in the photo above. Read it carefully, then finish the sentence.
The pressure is 180 mmHg
